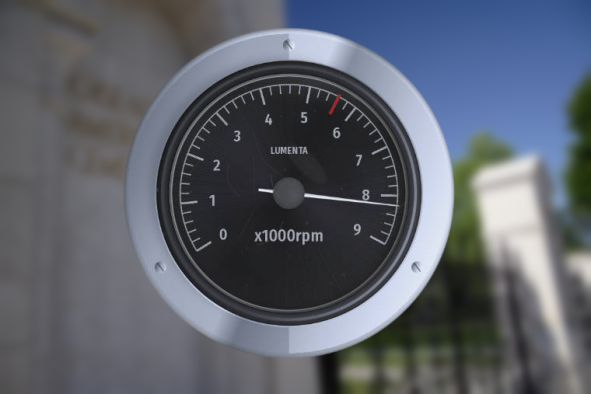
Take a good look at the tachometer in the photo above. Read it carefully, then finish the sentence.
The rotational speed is 8200 rpm
